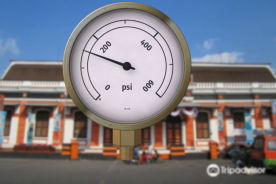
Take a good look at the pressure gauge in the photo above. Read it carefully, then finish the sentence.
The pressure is 150 psi
